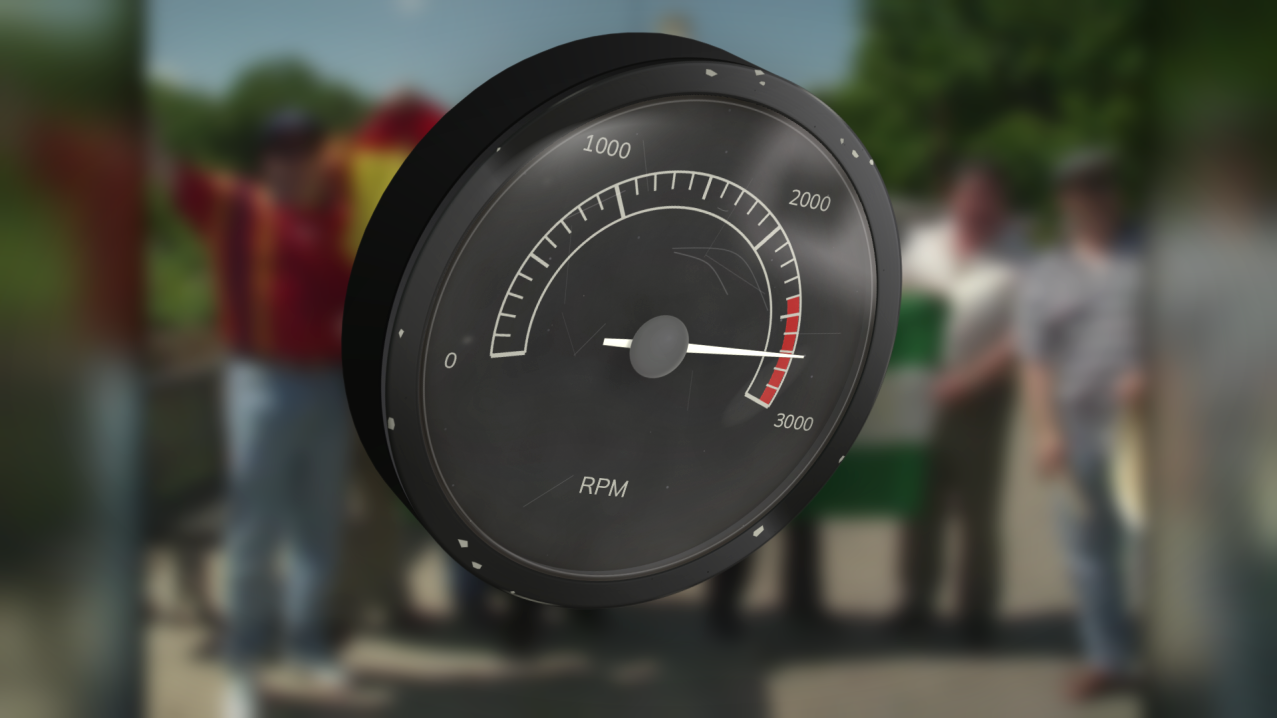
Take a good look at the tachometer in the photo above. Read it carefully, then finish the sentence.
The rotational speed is 2700 rpm
